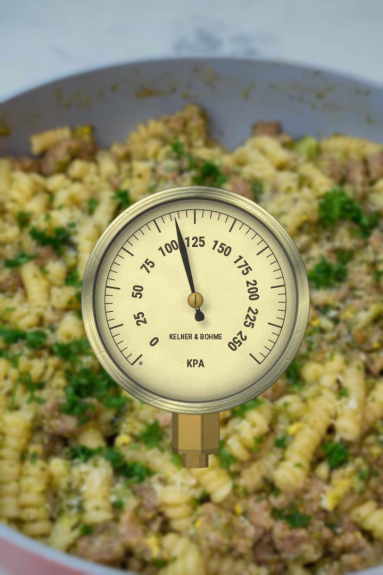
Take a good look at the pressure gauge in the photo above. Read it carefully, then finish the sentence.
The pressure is 112.5 kPa
